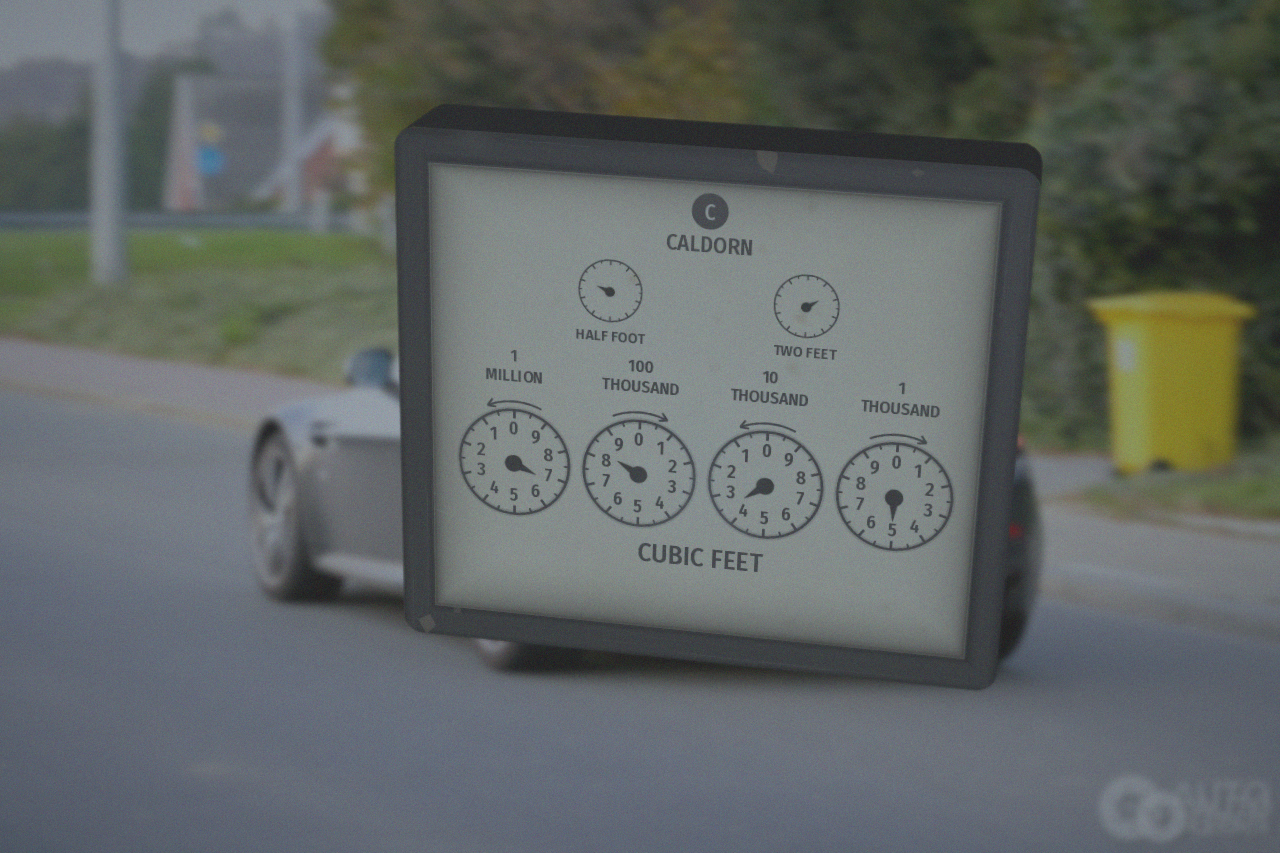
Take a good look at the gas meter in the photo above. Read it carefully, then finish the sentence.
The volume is 683500 ft³
